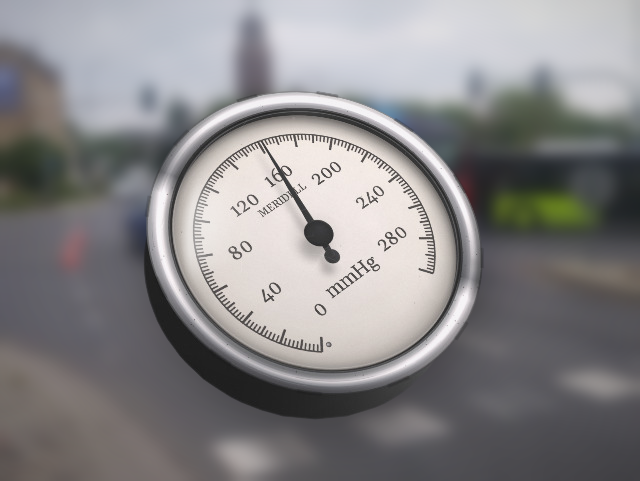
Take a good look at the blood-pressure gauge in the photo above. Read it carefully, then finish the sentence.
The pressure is 160 mmHg
